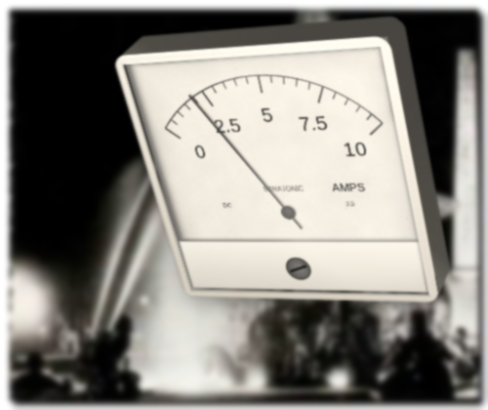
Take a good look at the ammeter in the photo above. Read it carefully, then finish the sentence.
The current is 2 A
